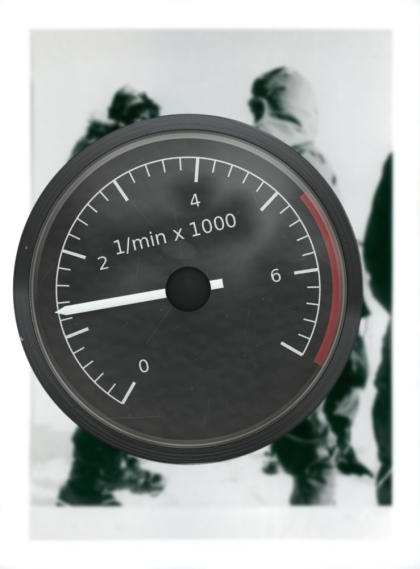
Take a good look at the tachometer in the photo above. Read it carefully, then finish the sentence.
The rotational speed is 1300 rpm
